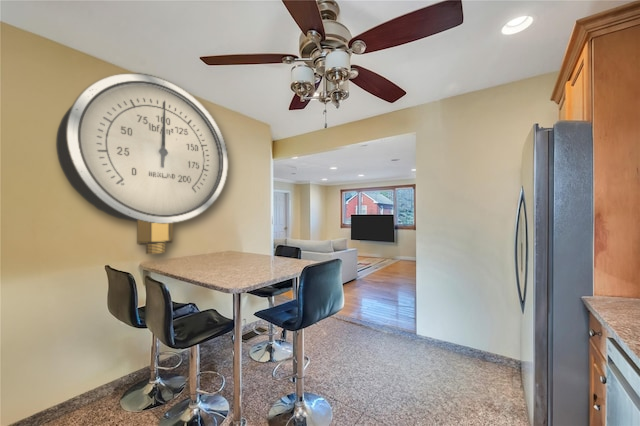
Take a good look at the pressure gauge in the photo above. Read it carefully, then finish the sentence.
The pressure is 100 psi
